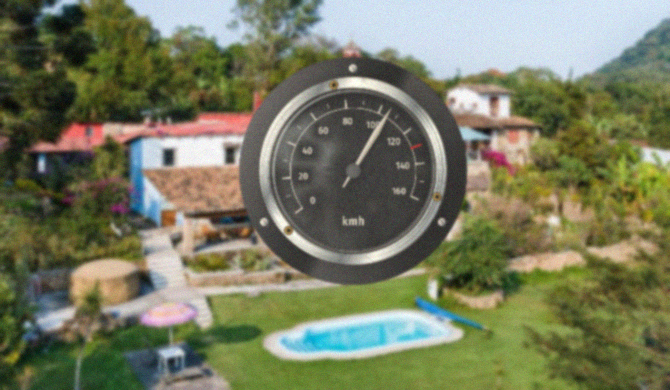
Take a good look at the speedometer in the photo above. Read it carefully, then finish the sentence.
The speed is 105 km/h
